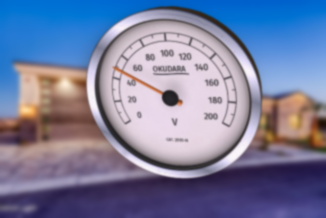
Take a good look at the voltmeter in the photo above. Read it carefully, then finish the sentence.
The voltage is 50 V
